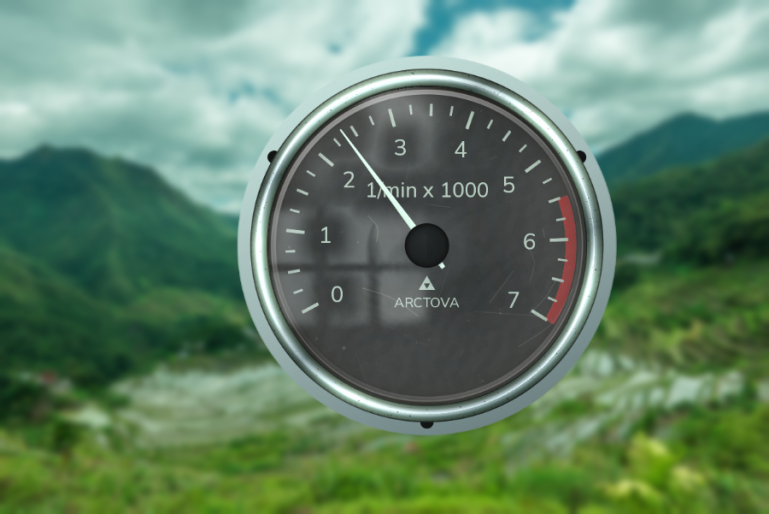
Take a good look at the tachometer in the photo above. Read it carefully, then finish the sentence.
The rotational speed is 2375 rpm
